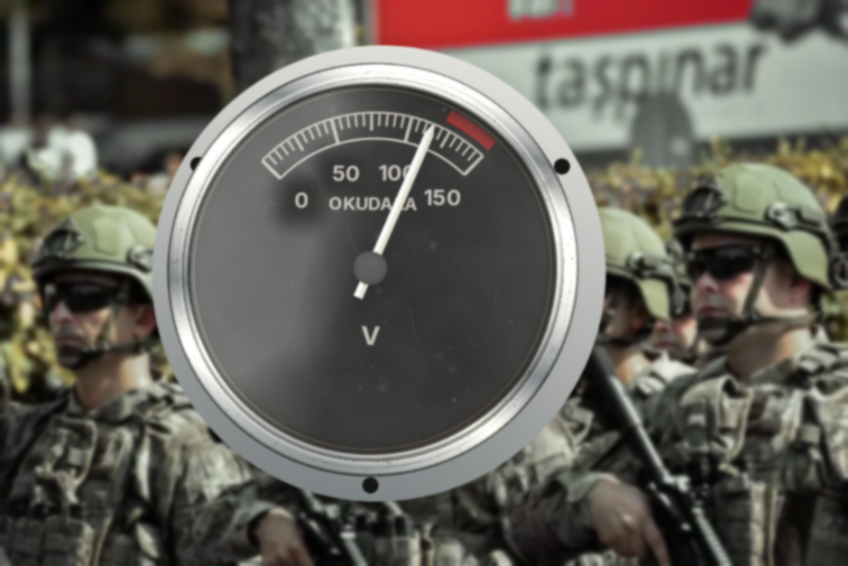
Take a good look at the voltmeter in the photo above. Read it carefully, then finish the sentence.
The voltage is 115 V
